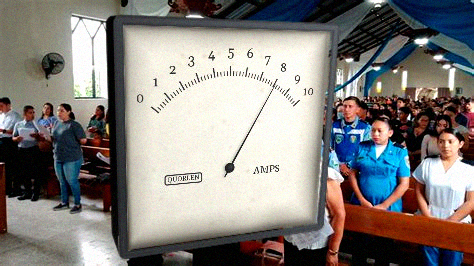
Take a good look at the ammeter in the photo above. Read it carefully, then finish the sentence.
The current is 8 A
